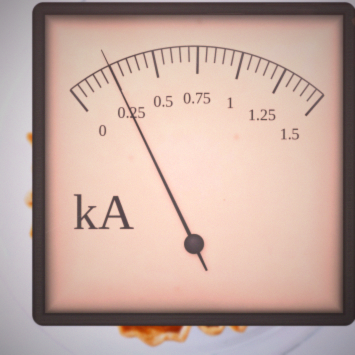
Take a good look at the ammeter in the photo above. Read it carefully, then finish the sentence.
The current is 0.25 kA
